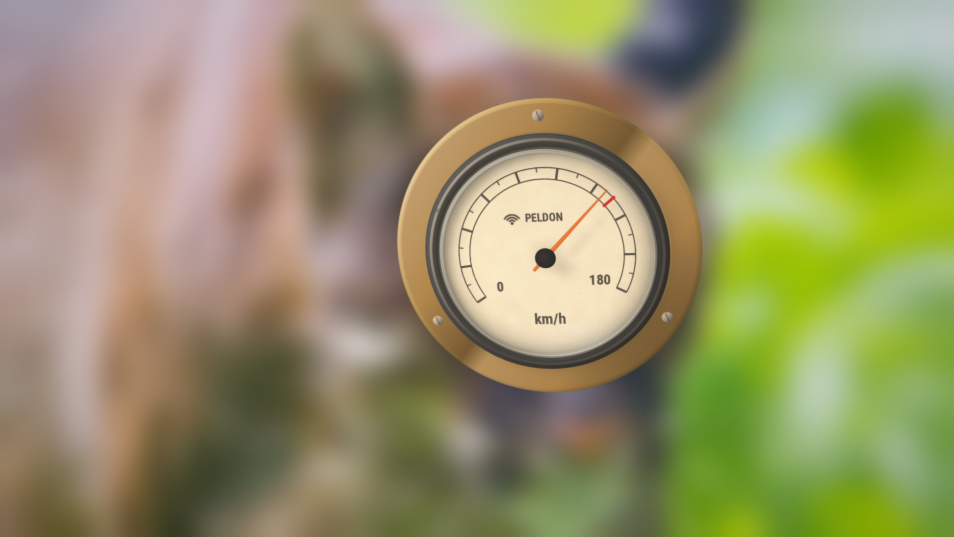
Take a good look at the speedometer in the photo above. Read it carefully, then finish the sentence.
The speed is 125 km/h
